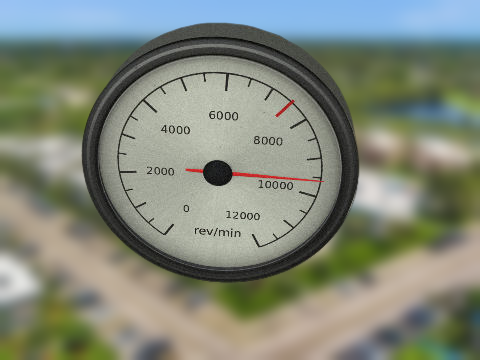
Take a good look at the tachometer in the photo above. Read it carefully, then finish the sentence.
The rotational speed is 9500 rpm
